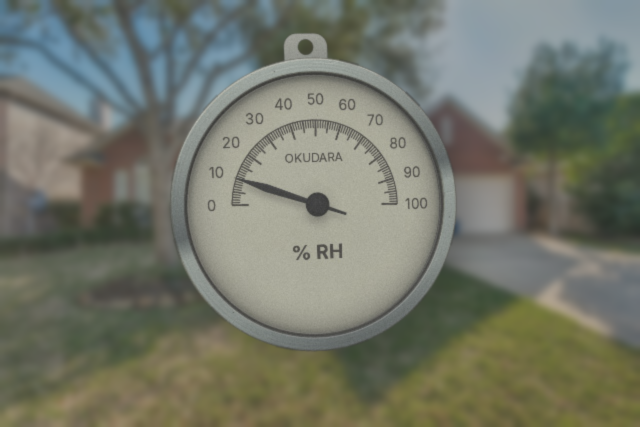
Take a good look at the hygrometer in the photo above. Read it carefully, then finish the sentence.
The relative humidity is 10 %
